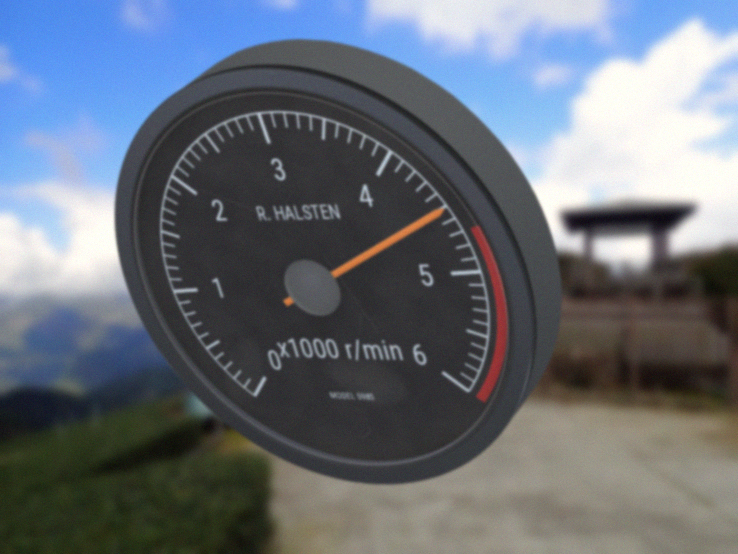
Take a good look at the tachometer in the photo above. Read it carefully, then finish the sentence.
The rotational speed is 4500 rpm
